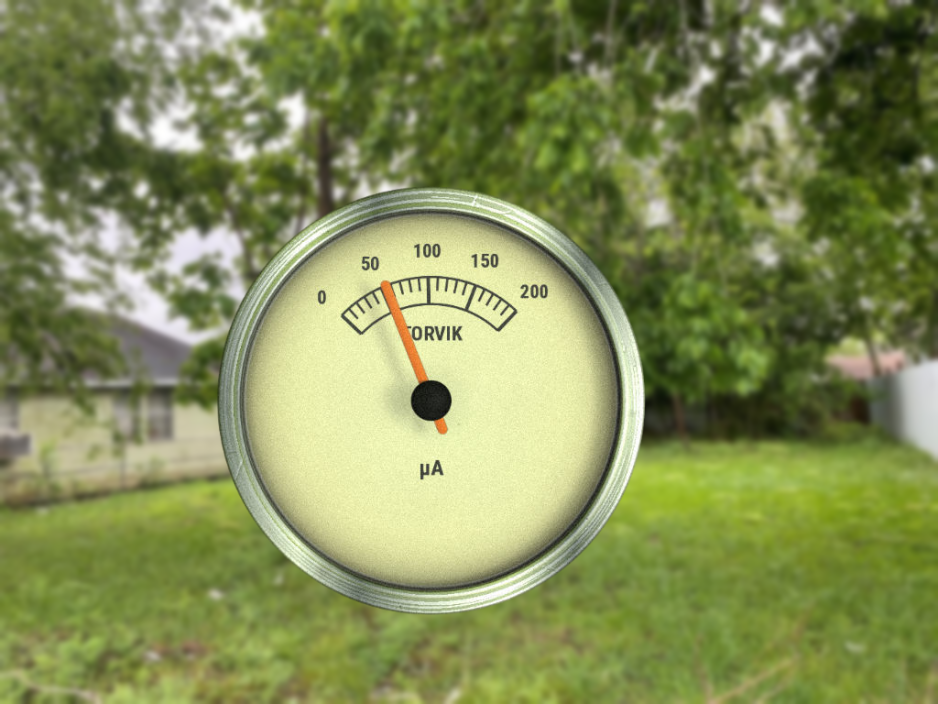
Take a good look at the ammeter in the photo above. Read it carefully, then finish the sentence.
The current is 55 µA
